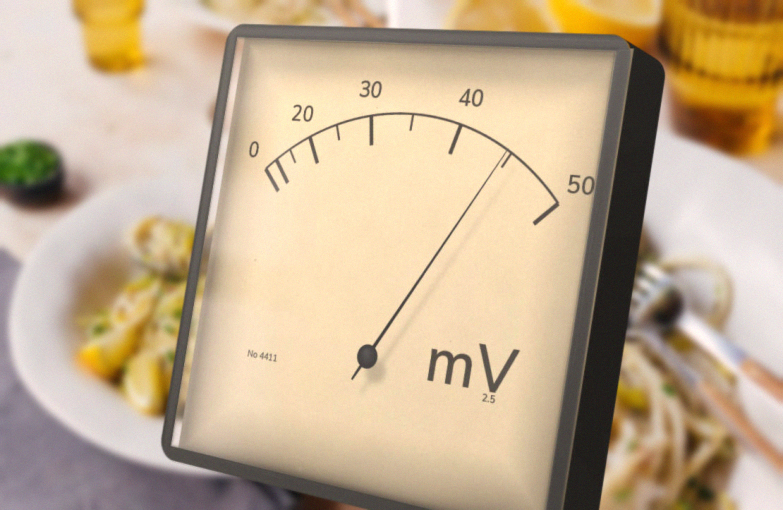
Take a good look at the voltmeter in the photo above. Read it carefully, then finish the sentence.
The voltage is 45 mV
